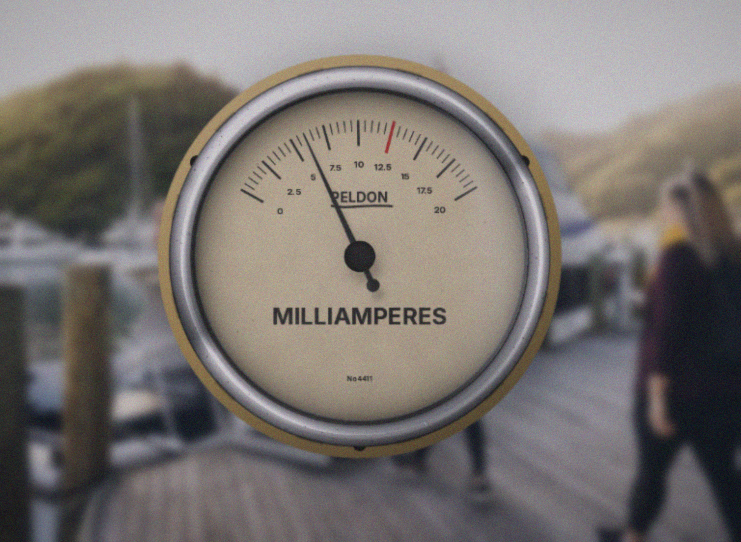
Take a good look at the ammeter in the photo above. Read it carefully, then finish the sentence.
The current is 6 mA
